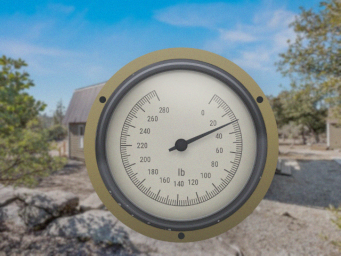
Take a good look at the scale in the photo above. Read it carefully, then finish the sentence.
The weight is 30 lb
